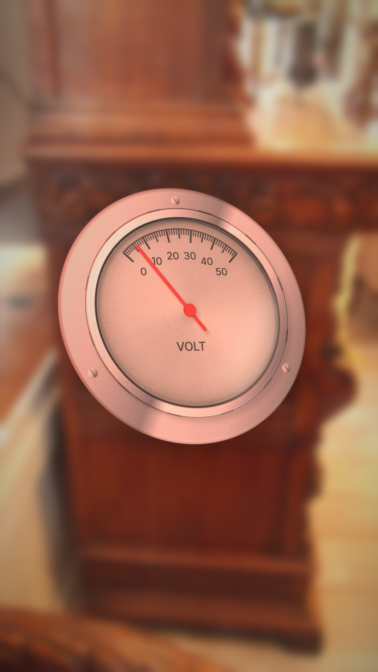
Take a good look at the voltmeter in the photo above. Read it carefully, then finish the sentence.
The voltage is 5 V
